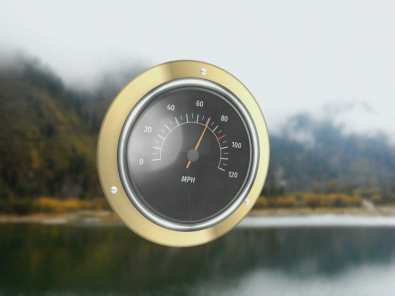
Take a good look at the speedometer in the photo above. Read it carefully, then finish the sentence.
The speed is 70 mph
